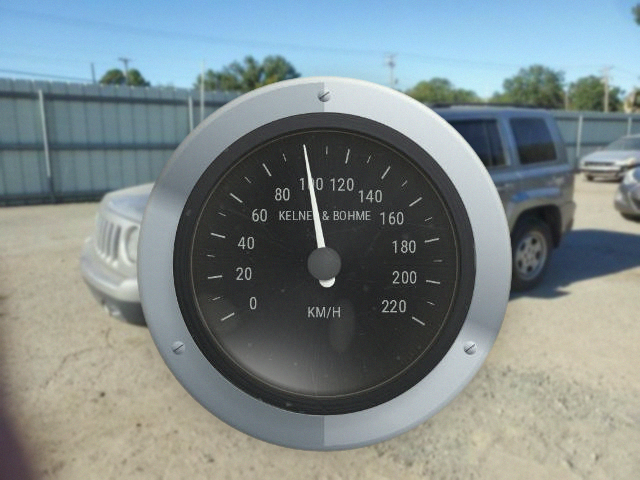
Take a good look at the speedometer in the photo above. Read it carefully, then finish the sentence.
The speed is 100 km/h
